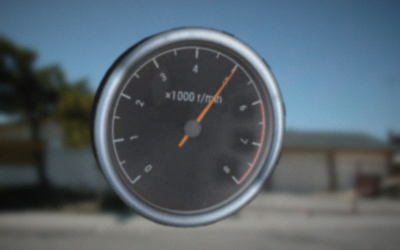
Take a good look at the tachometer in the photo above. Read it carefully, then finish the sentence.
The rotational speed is 5000 rpm
